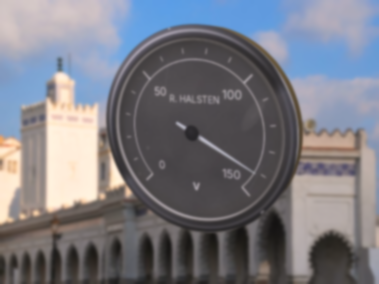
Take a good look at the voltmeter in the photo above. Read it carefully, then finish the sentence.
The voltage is 140 V
